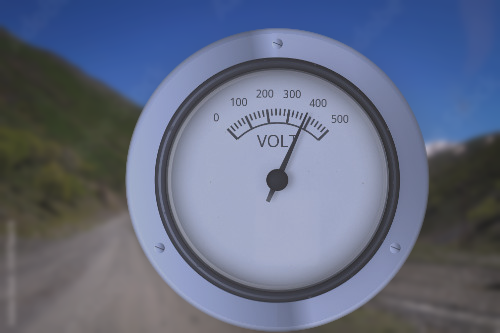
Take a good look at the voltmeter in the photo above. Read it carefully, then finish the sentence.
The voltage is 380 V
